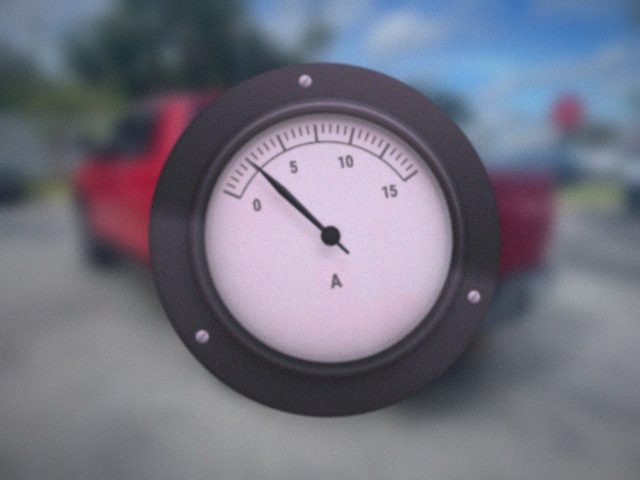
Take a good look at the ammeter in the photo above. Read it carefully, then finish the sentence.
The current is 2.5 A
